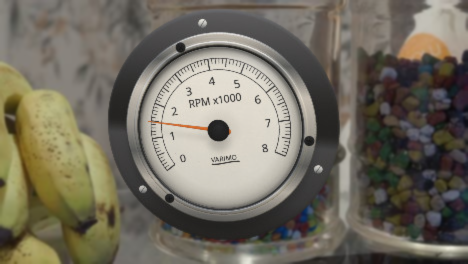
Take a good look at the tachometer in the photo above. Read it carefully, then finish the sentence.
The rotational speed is 1500 rpm
